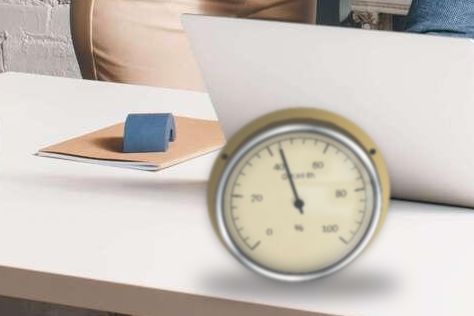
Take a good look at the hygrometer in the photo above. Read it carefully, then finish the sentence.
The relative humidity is 44 %
